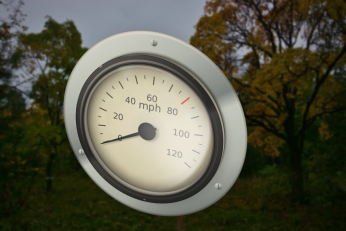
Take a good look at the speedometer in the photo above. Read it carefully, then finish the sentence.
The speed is 0 mph
